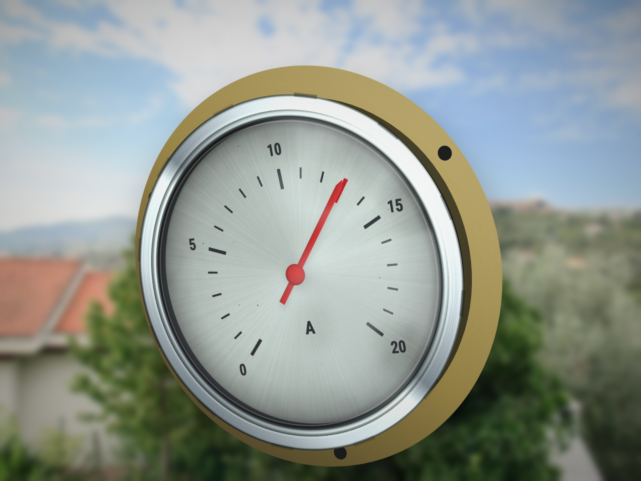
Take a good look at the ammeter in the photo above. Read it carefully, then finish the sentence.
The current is 13 A
